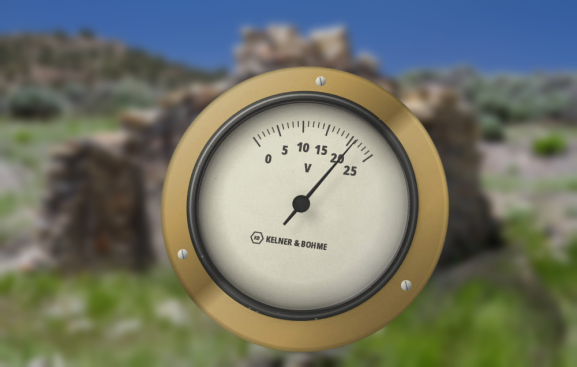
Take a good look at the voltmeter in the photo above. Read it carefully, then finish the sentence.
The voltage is 21 V
